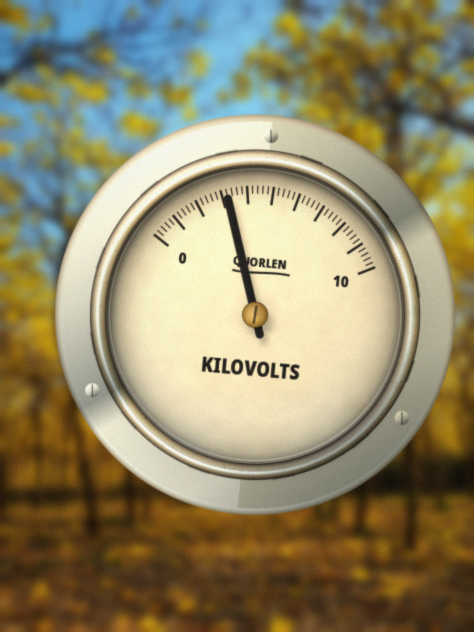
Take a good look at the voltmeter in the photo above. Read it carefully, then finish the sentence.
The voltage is 3.2 kV
